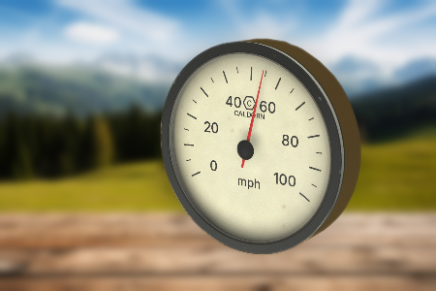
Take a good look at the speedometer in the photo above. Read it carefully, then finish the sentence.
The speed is 55 mph
